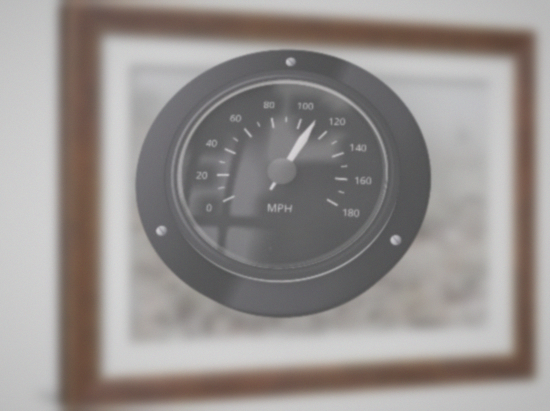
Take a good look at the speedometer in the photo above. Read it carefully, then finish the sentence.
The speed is 110 mph
